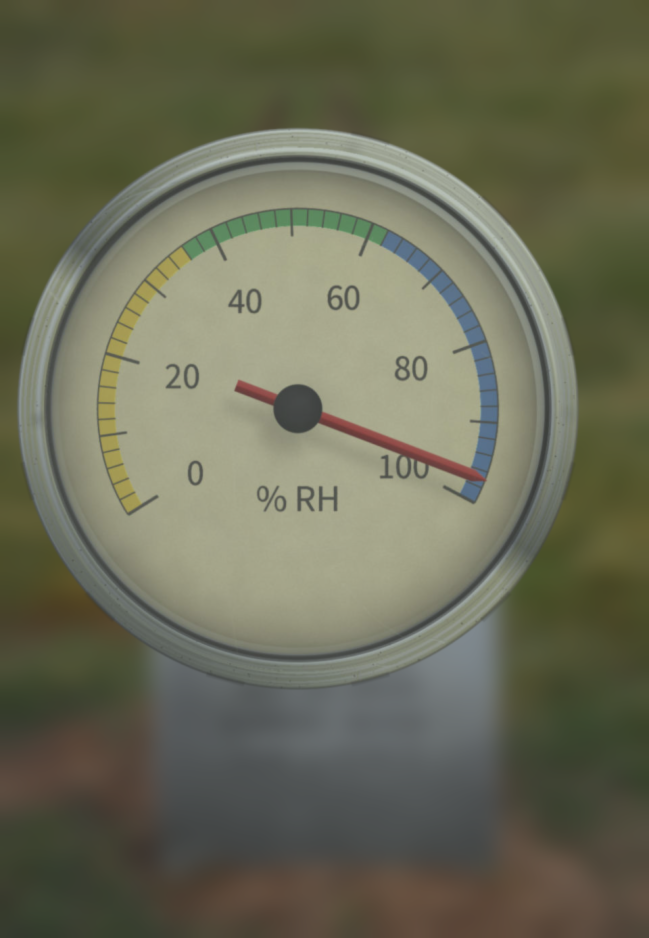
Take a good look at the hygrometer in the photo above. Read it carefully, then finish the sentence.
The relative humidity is 97 %
